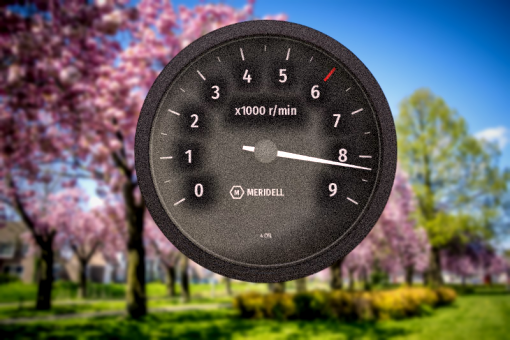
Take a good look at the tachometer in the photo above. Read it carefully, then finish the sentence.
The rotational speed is 8250 rpm
